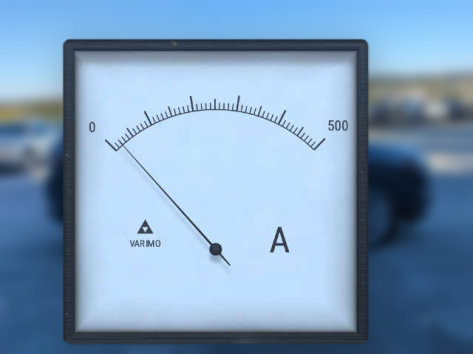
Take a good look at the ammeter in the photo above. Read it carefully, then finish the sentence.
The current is 20 A
